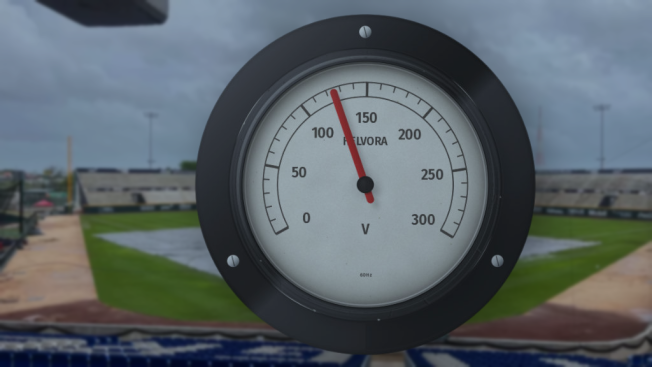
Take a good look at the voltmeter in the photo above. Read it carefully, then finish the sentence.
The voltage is 125 V
